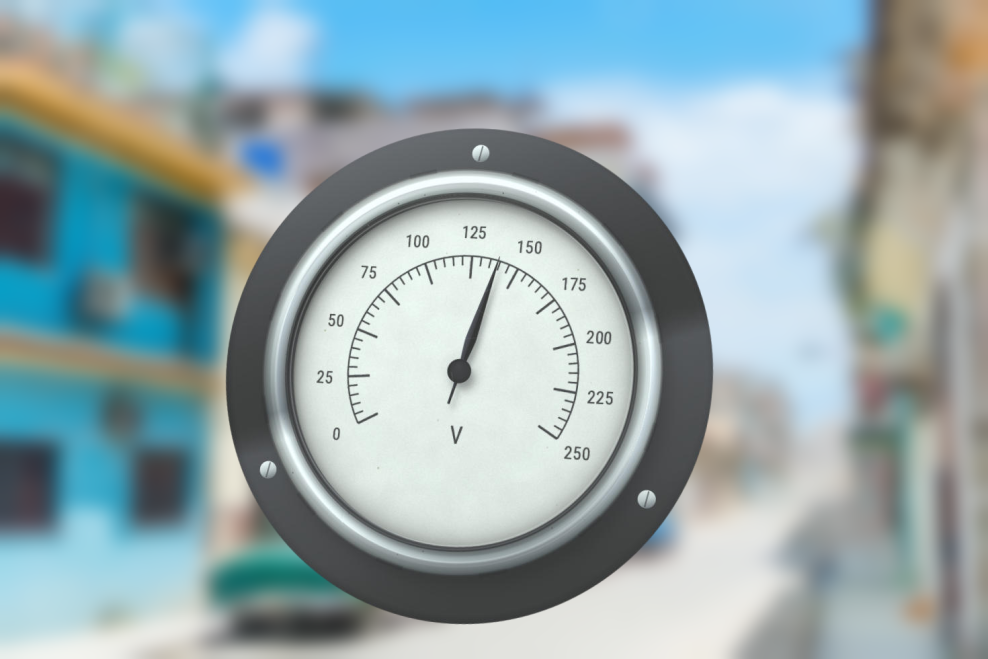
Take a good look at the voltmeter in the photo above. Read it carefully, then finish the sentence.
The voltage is 140 V
